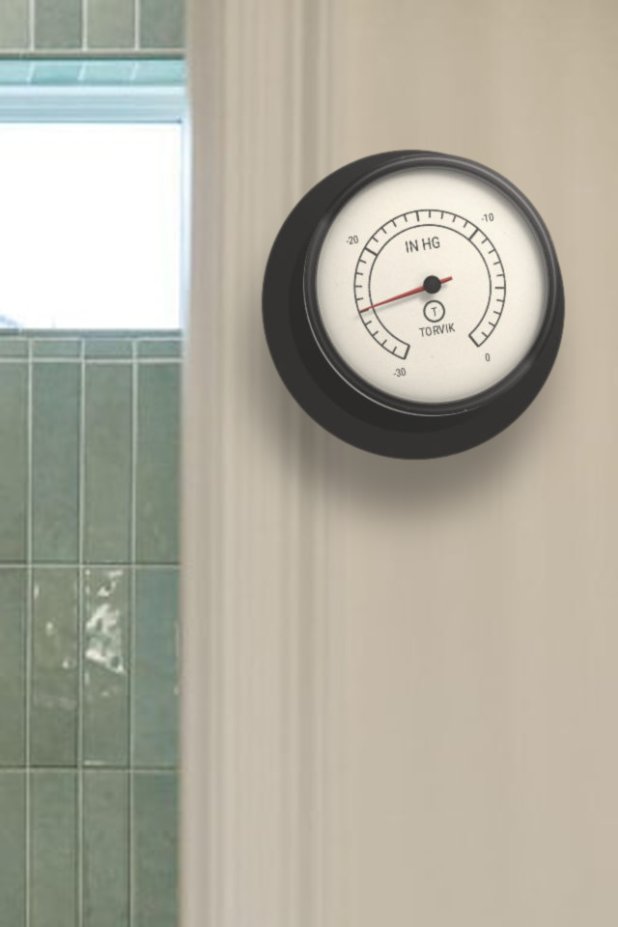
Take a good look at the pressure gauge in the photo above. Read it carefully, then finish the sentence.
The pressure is -25 inHg
